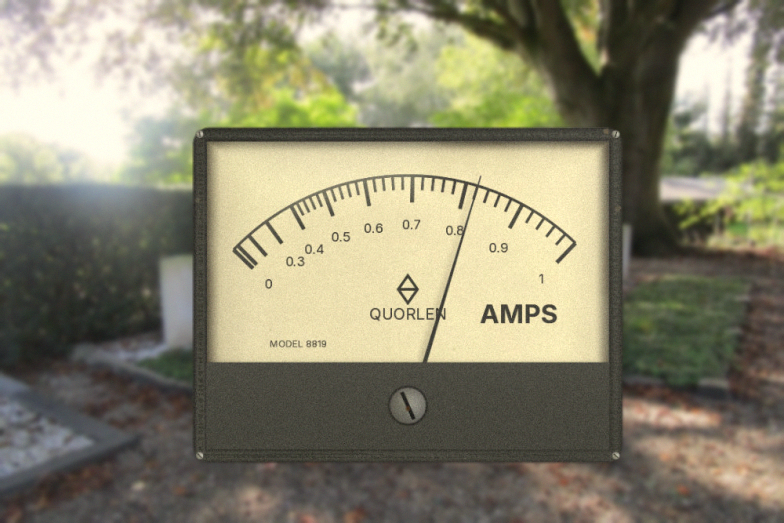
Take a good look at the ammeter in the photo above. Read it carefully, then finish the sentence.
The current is 0.82 A
